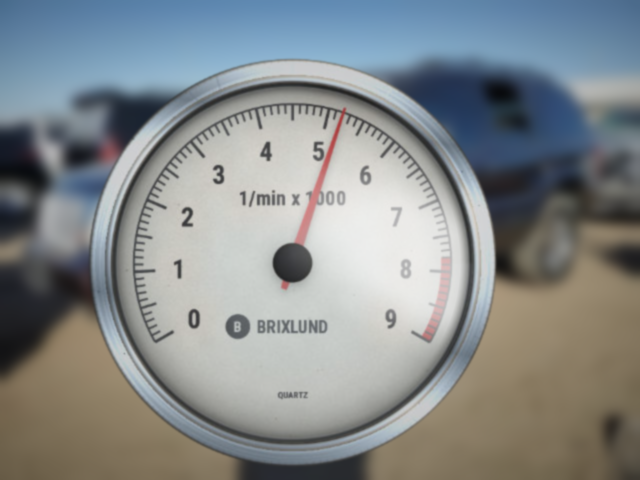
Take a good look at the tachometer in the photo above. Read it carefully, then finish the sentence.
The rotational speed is 5200 rpm
